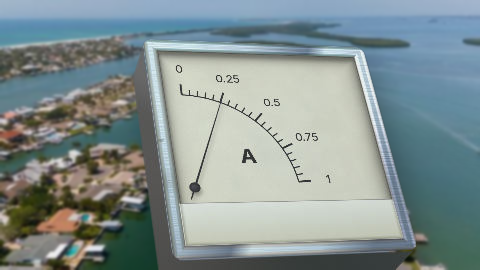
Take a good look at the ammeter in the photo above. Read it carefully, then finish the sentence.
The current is 0.25 A
